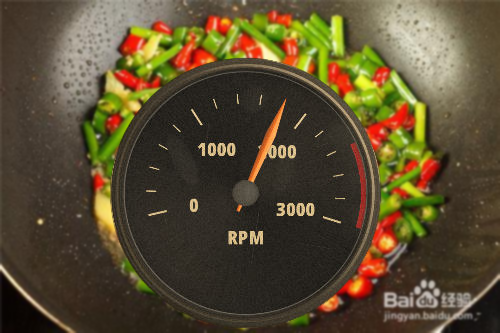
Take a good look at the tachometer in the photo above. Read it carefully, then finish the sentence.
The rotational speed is 1800 rpm
